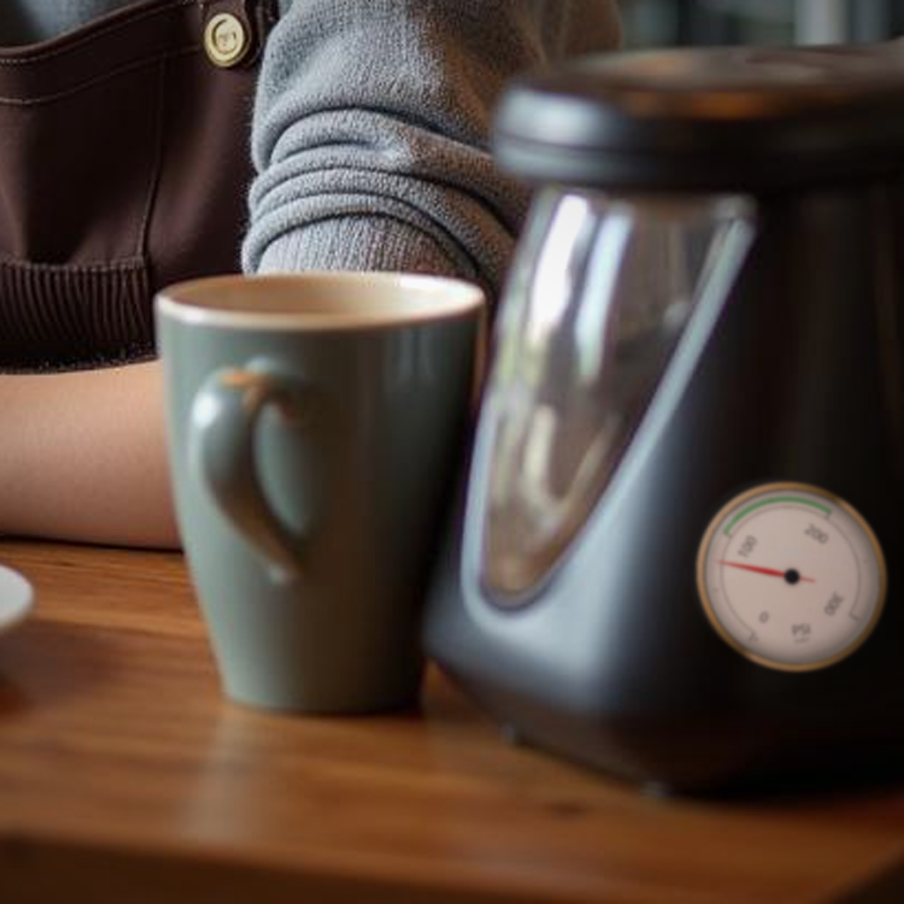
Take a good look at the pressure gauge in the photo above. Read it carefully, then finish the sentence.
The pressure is 75 psi
